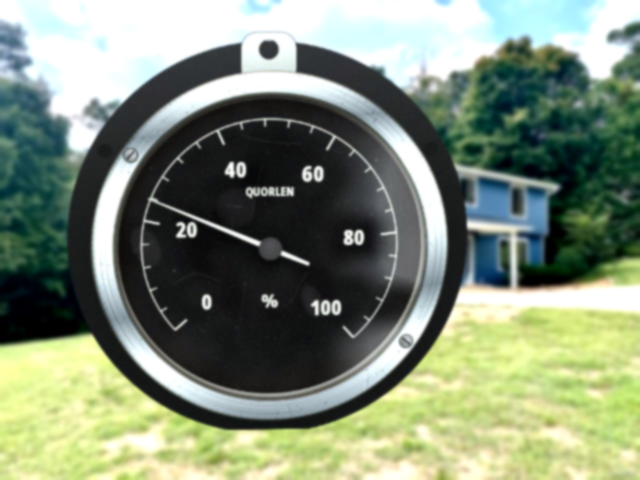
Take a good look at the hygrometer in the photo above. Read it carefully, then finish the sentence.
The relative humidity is 24 %
